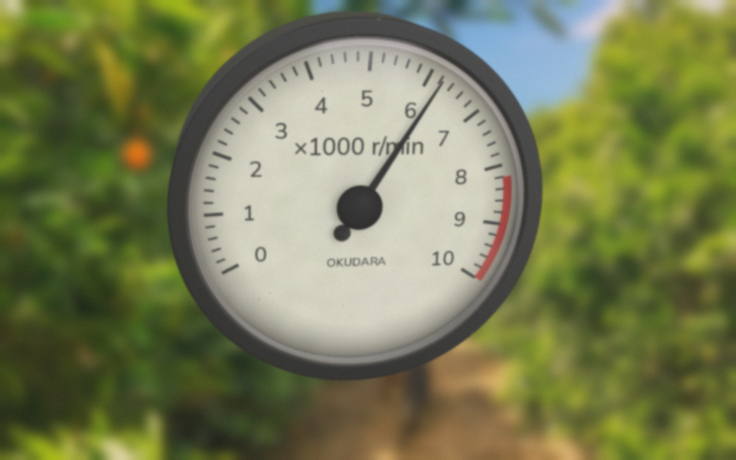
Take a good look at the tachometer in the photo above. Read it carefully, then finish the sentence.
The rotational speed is 6200 rpm
